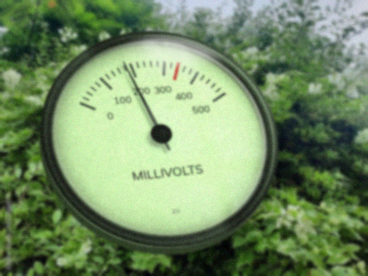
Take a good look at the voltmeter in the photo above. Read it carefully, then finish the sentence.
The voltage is 180 mV
